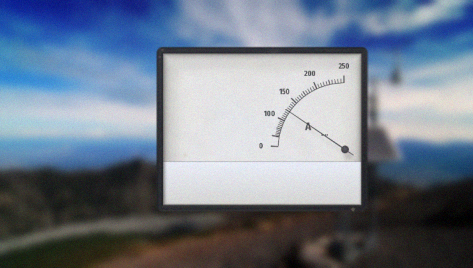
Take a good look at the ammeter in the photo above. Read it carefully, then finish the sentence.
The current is 125 A
